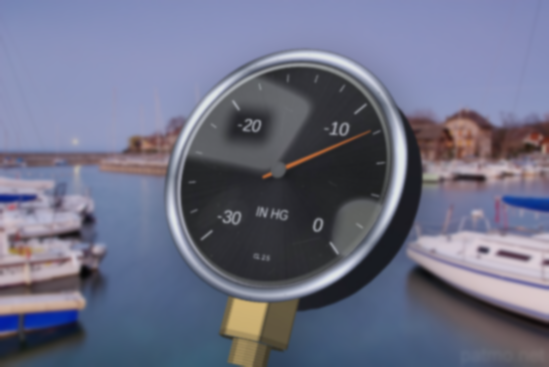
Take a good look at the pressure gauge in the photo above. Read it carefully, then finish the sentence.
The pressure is -8 inHg
